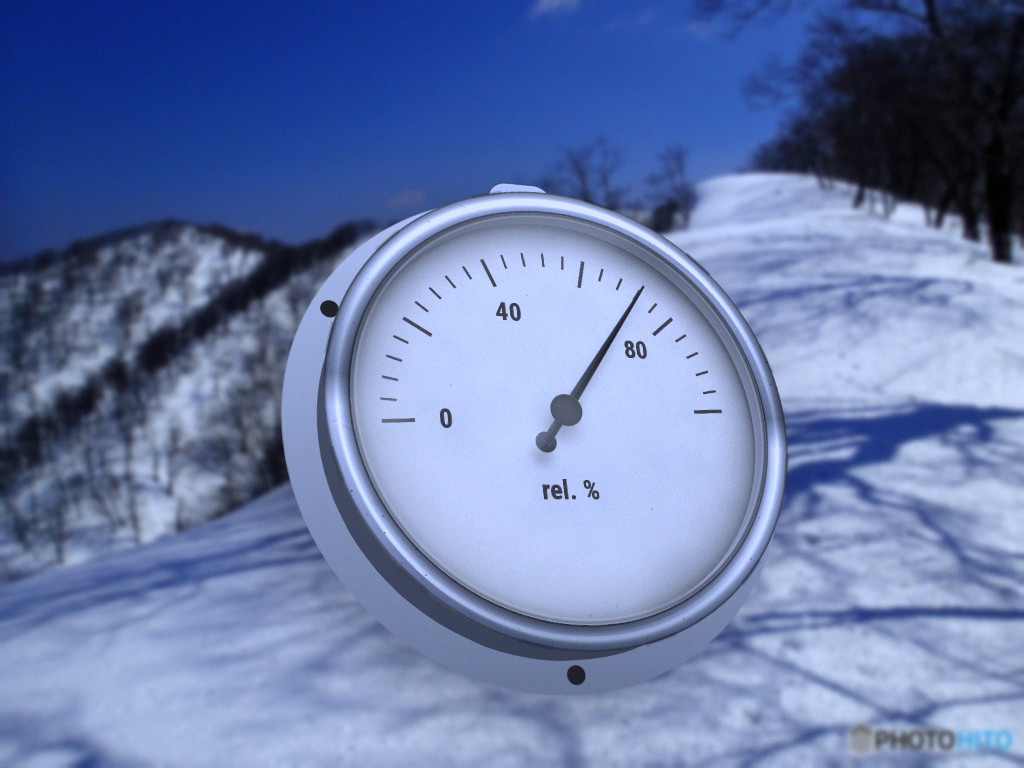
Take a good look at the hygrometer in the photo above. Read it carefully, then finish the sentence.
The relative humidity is 72 %
